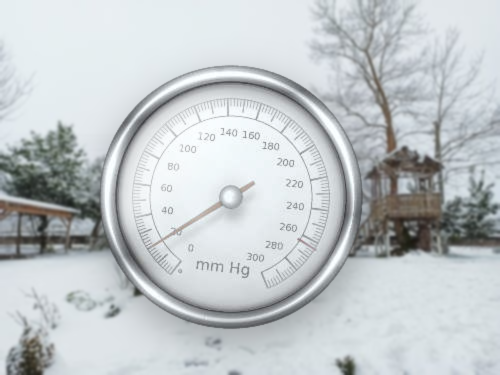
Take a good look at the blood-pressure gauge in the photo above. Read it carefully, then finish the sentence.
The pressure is 20 mmHg
